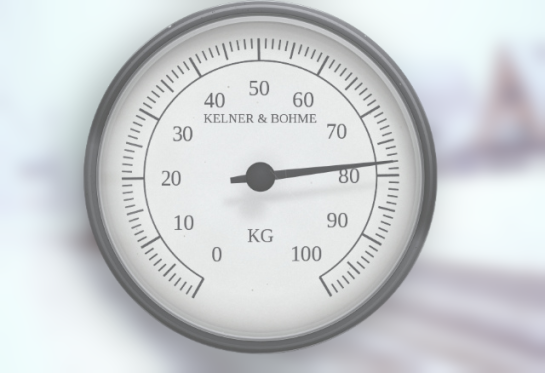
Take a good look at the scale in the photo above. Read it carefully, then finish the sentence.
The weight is 78 kg
